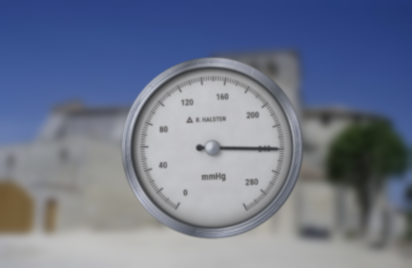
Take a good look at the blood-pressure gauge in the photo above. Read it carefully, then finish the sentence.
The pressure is 240 mmHg
